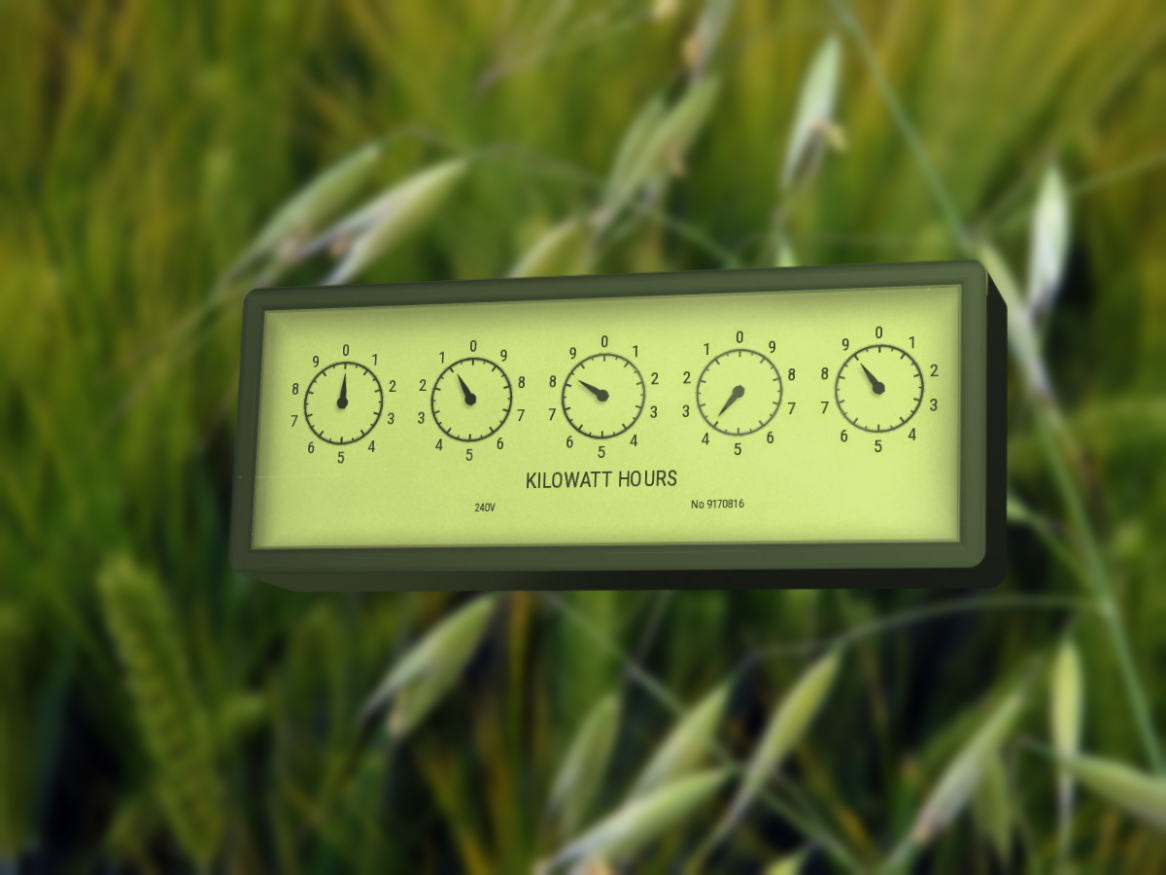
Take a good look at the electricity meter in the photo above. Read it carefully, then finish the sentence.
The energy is 839 kWh
